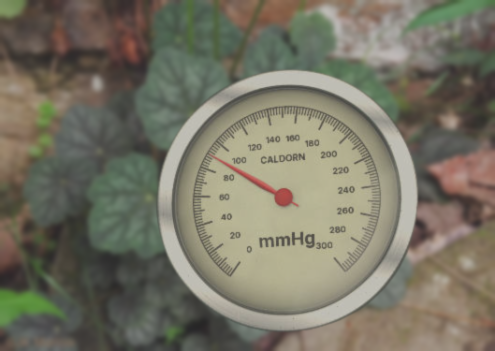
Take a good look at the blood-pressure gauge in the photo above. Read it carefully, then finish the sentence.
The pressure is 90 mmHg
